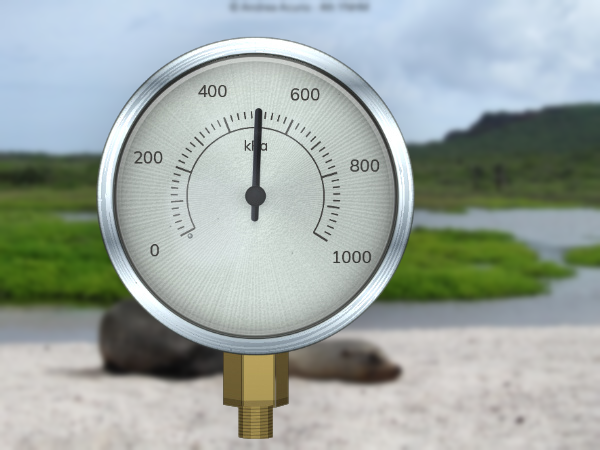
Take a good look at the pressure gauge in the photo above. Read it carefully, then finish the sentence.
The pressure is 500 kPa
